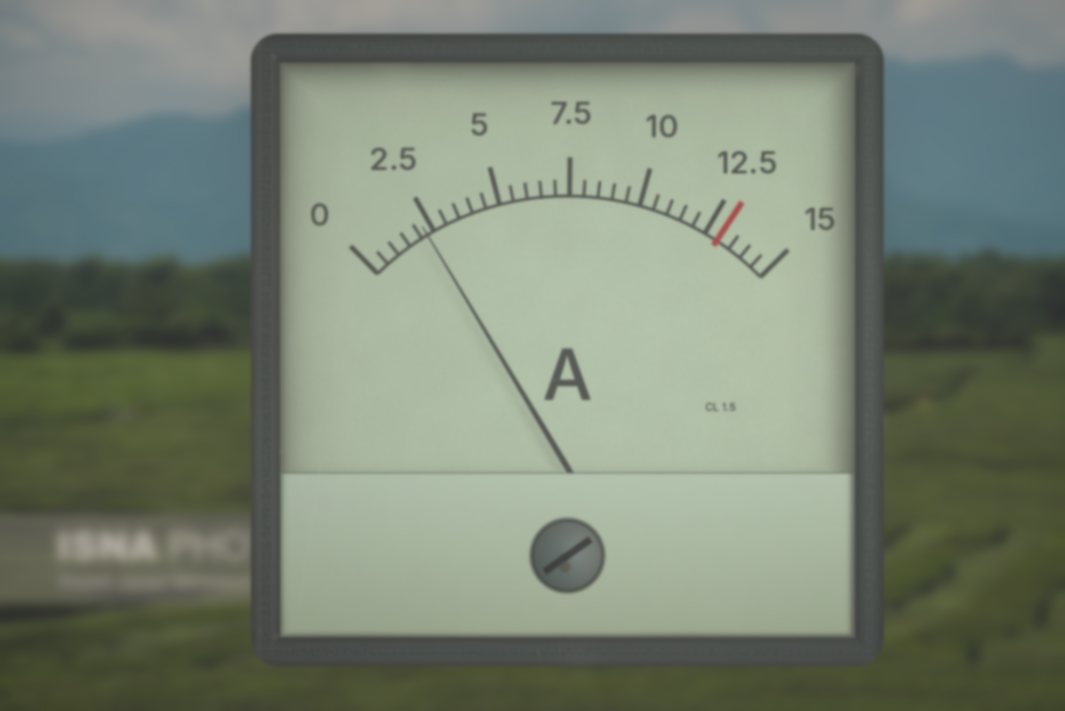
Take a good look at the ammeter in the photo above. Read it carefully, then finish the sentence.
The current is 2.25 A
